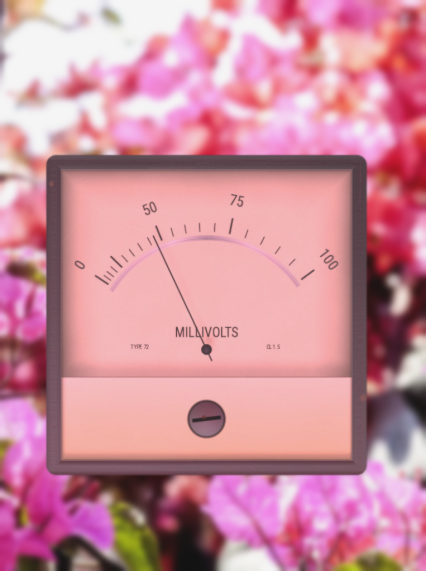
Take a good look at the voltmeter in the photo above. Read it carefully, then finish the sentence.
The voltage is 47.5 mV
